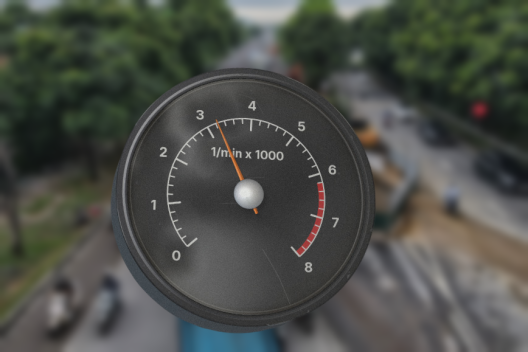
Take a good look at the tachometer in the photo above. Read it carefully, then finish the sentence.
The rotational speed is 3200 rpm
